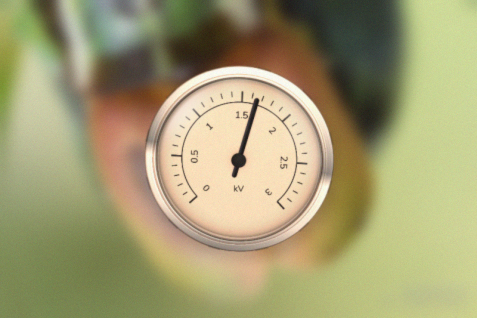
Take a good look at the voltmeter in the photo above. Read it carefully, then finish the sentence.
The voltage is 1.65 kV
